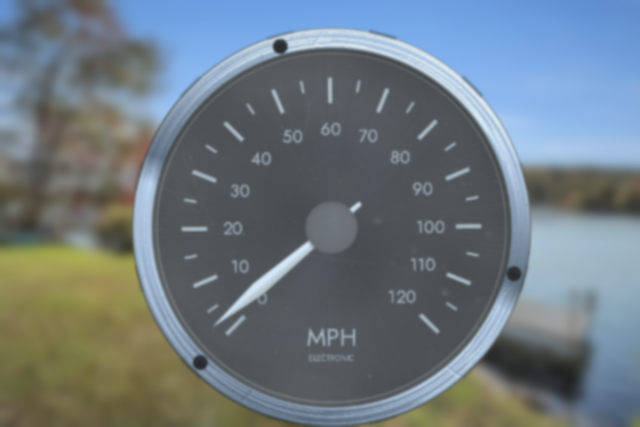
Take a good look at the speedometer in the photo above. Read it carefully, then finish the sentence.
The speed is 2.5 mph
